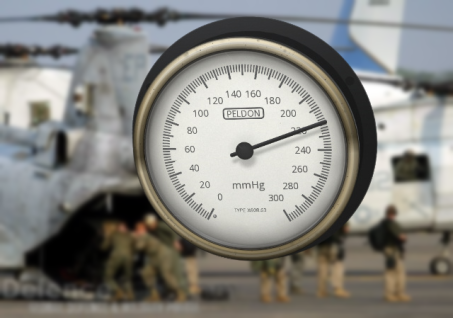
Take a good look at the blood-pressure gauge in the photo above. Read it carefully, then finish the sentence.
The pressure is 220 mmHg
